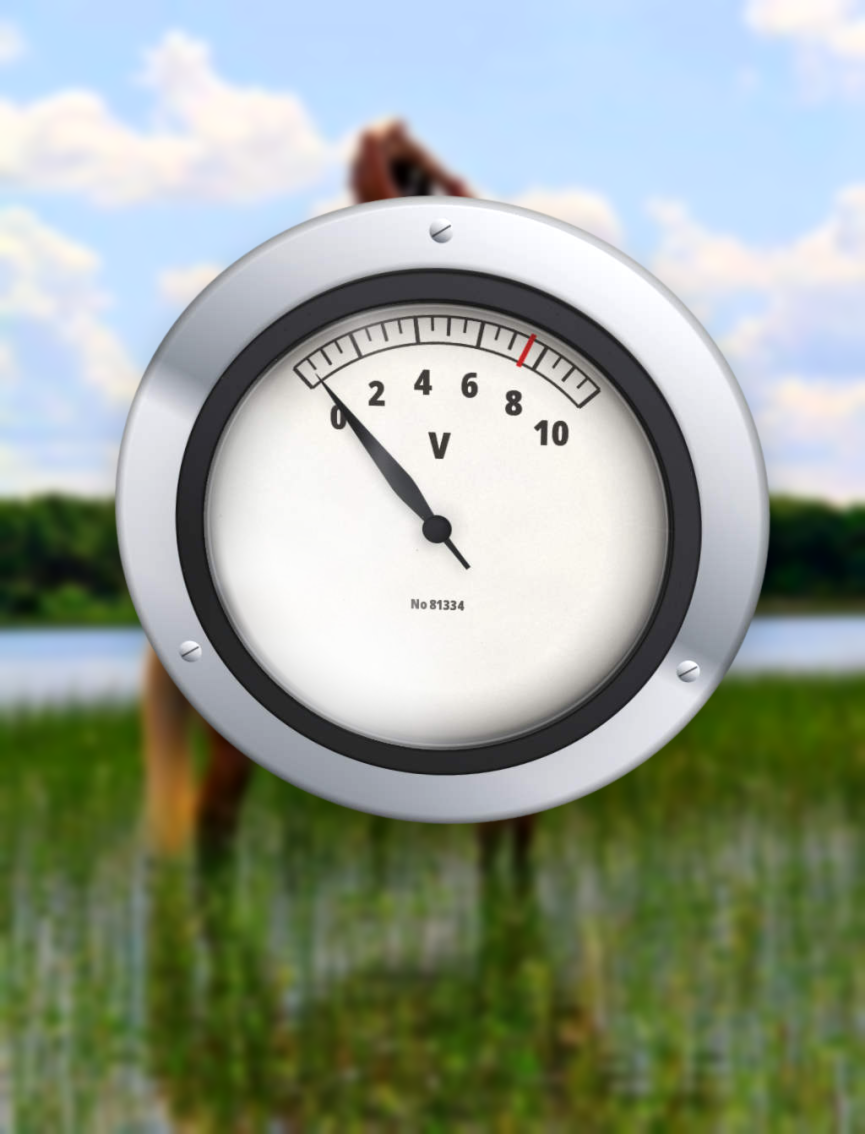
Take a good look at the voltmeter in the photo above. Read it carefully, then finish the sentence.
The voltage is 0.5 V
